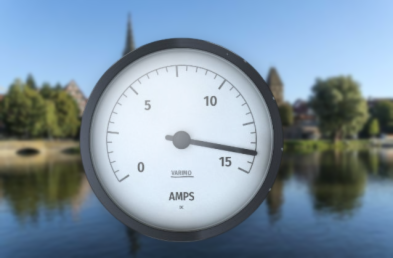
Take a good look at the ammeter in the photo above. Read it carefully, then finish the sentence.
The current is 14 A
